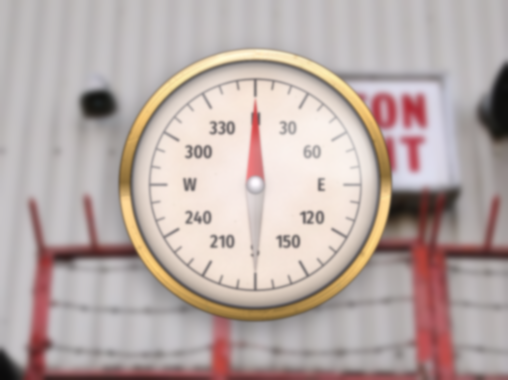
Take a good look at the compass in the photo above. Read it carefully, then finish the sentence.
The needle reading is 0 °
